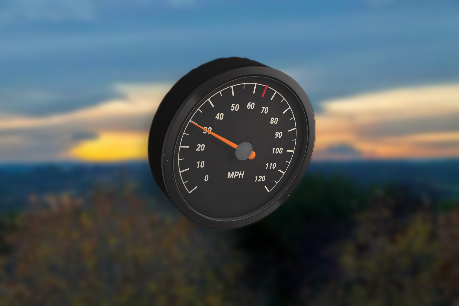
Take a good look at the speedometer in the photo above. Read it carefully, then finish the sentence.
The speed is 30 mph
